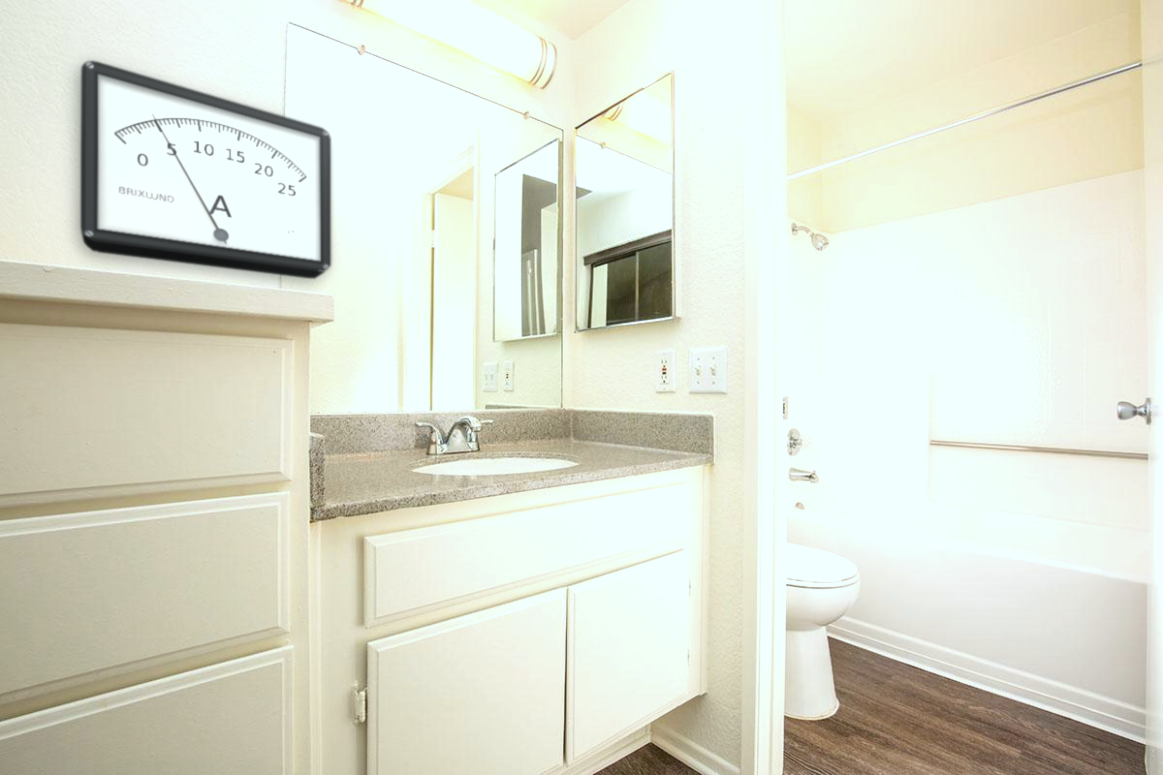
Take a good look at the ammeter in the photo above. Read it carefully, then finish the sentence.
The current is 5 A
